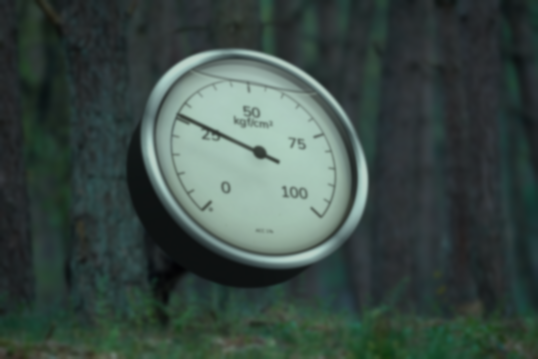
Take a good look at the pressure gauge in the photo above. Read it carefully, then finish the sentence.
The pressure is 25 kg/cm²
